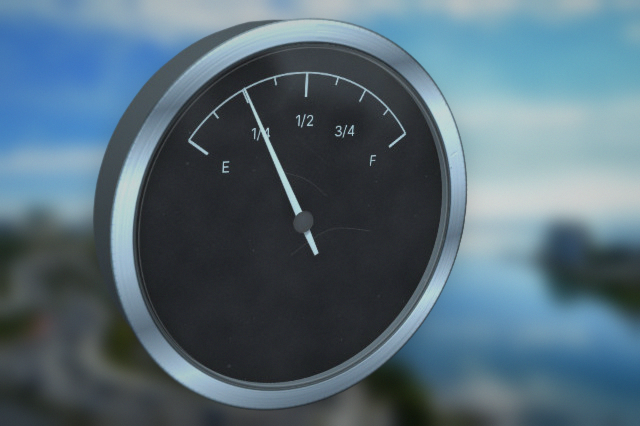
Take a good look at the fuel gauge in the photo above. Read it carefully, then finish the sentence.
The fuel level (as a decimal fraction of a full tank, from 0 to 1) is 0.25
